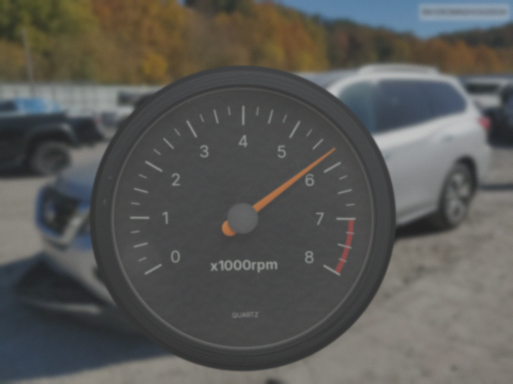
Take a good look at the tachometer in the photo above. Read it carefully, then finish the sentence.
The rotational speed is 5750 rpm
